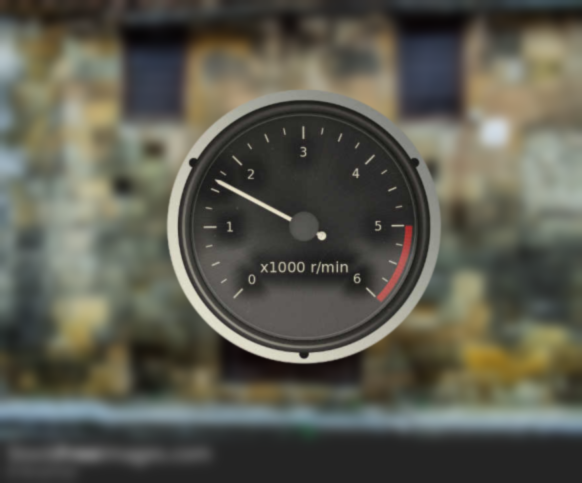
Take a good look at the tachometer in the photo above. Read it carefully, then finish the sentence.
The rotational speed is 1625 rpm
